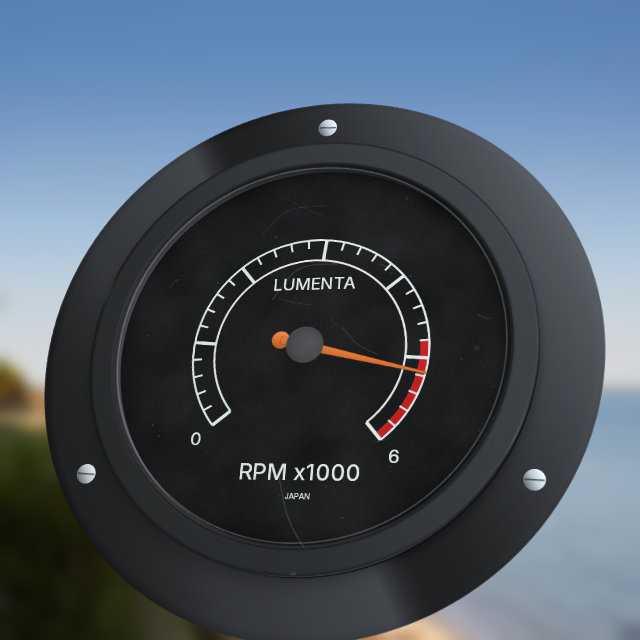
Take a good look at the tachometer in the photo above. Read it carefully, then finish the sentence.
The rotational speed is 5200 rpm
